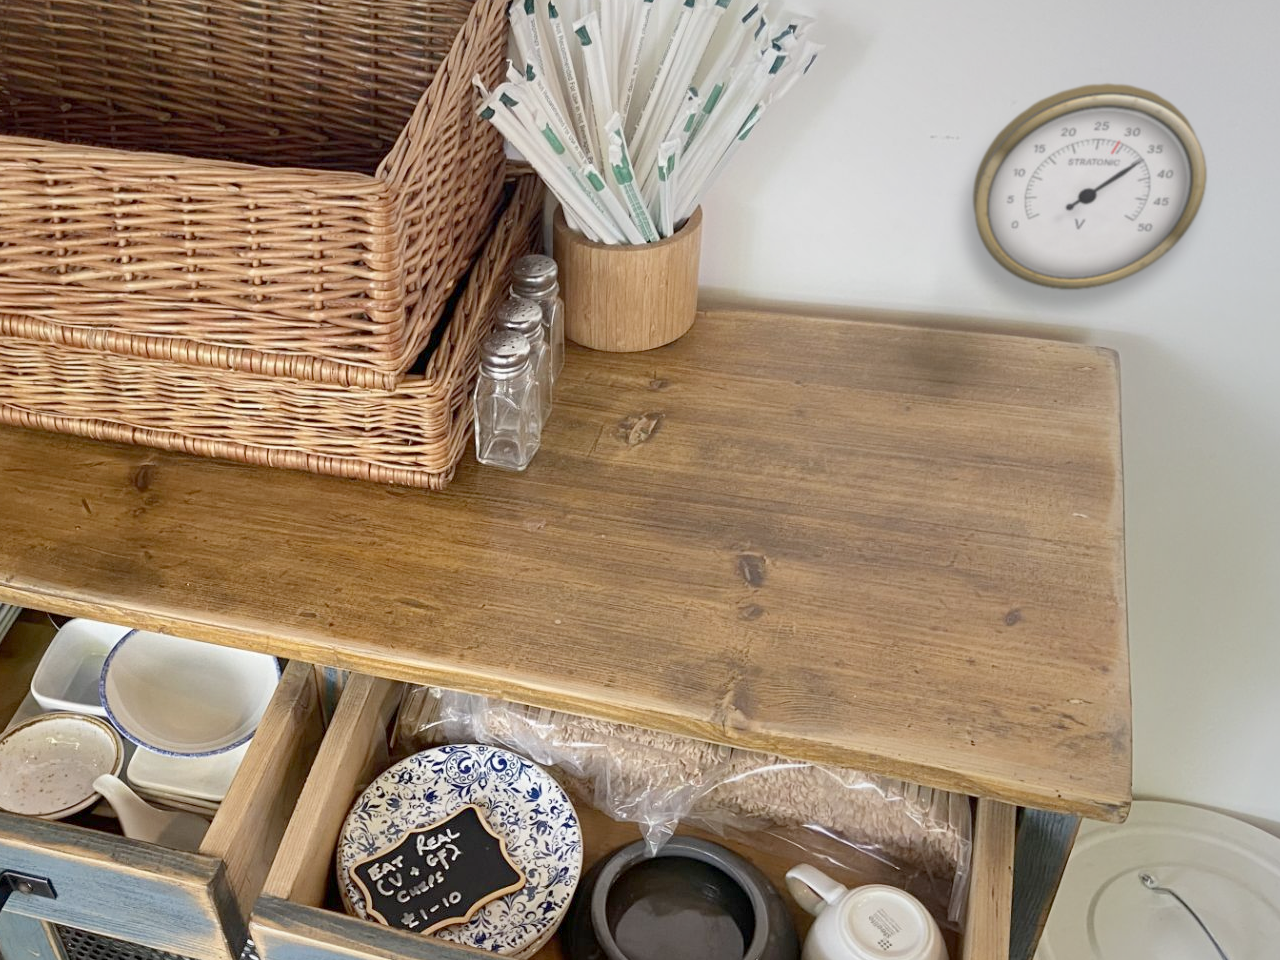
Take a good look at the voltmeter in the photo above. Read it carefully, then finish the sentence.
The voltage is 35 V
